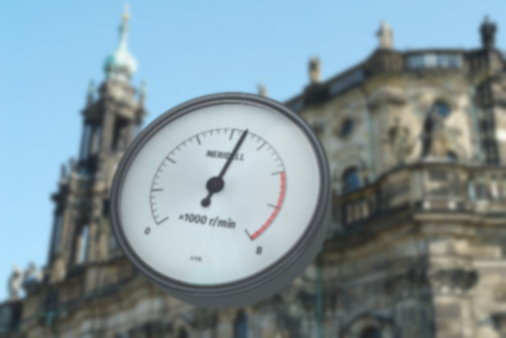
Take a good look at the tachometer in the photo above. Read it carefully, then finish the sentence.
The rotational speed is 4400 rpm
